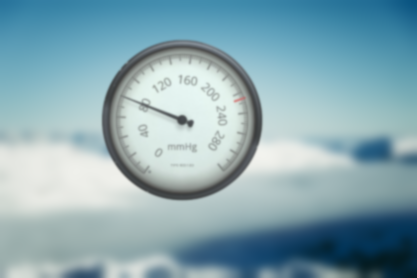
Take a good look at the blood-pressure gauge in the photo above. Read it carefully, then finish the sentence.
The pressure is 80 mmHg
